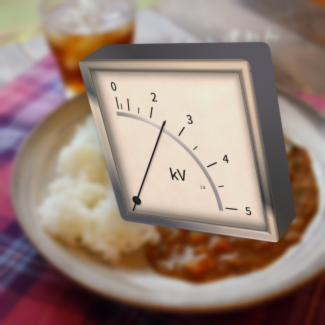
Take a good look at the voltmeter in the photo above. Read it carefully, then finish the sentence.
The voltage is 2.5 kV
